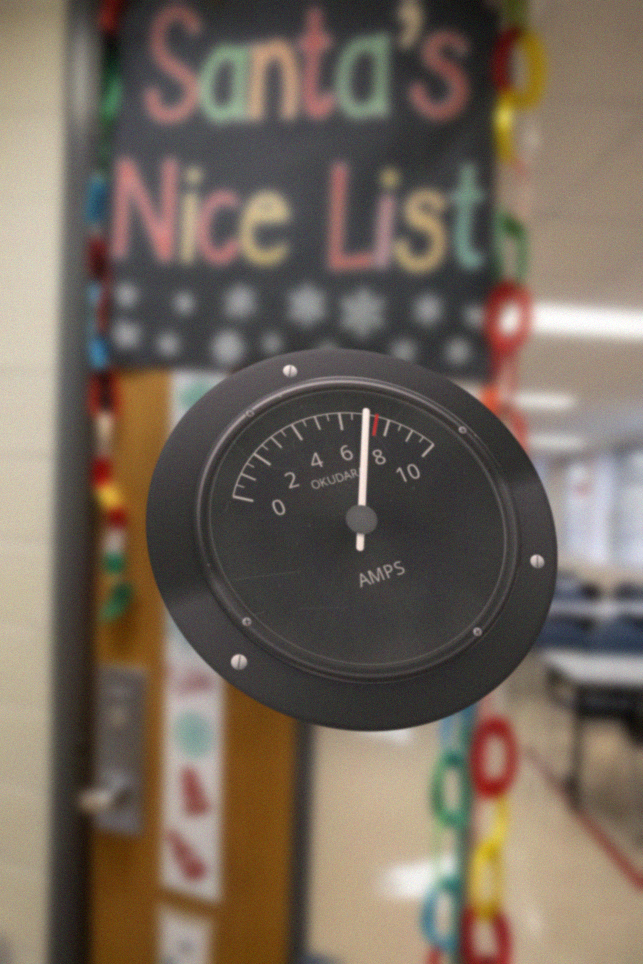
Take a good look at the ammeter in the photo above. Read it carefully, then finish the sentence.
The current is 7 A
